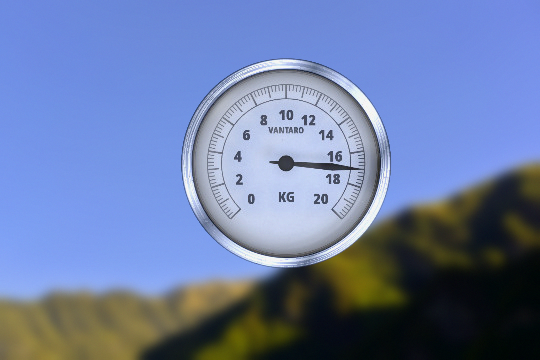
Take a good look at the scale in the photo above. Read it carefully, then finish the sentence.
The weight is 17 kg
